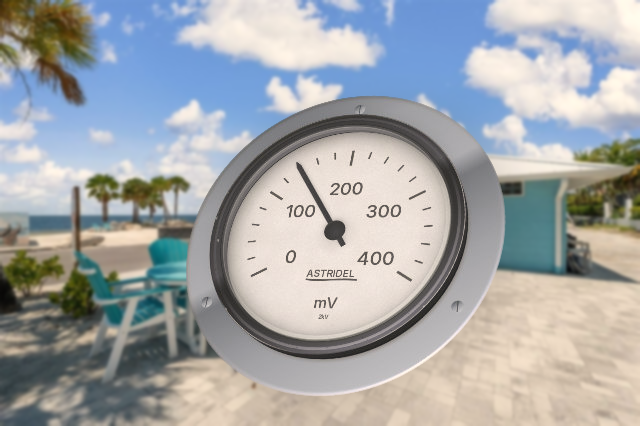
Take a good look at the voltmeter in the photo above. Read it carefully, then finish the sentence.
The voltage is 140 mV
